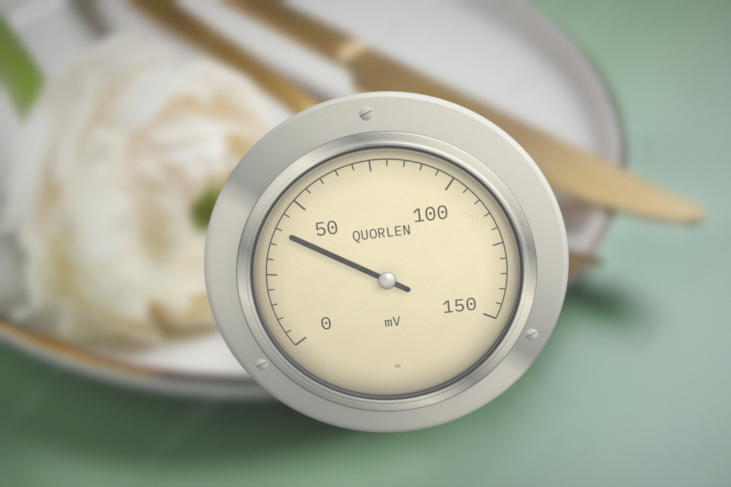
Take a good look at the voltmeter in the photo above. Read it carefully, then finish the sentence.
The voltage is 40 mV
